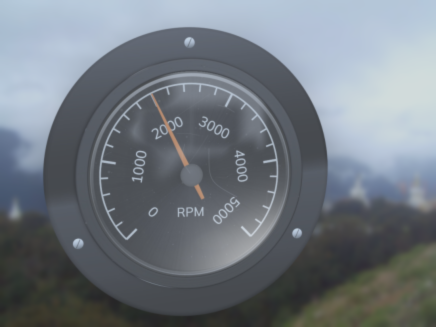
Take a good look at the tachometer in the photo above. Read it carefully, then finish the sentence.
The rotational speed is 2000 rpm
